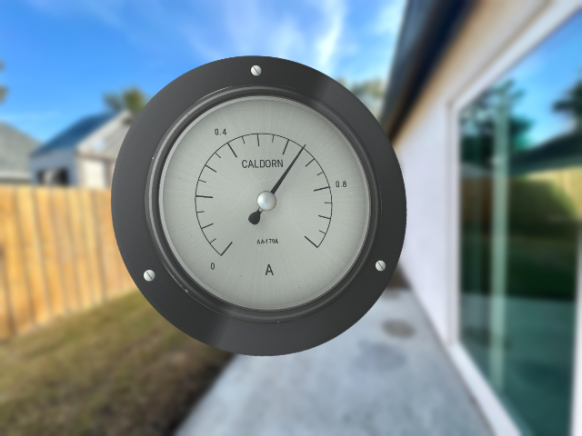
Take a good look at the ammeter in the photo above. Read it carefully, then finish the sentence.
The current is 0.65 A
